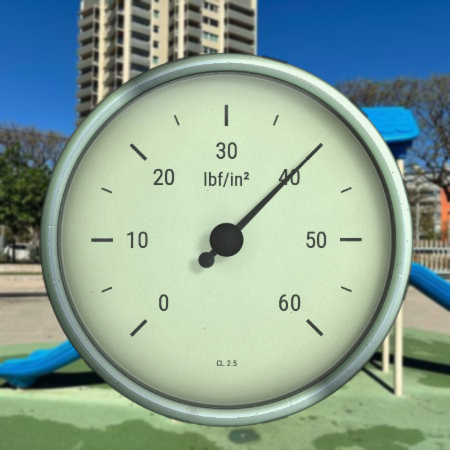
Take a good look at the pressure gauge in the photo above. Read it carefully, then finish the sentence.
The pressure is 40 psi
